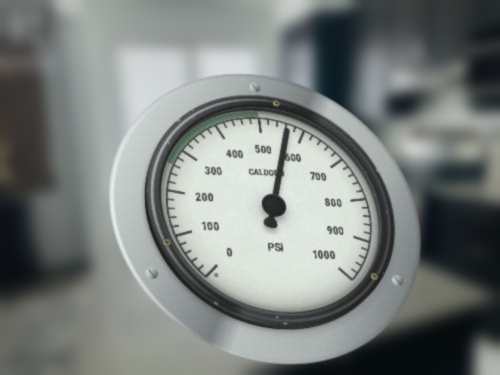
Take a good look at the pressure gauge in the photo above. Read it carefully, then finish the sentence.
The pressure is 560 psi
